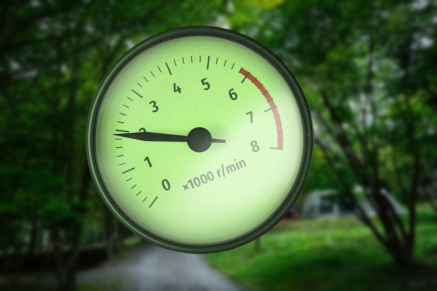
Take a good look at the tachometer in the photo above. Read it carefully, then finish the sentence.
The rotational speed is 1900 rpm
